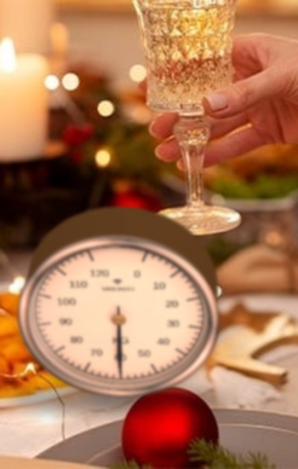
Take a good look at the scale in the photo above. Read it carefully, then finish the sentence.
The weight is 60 kg
